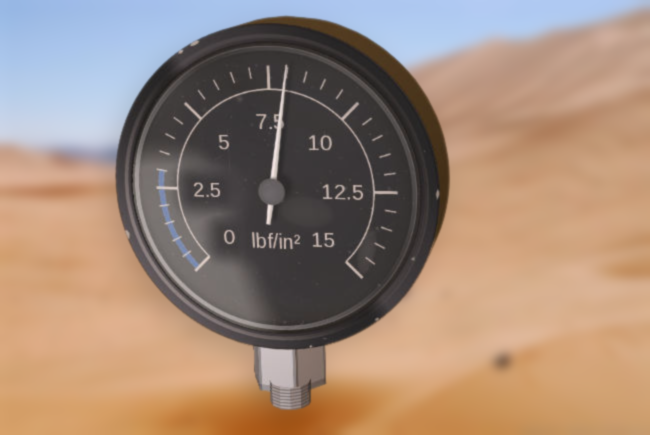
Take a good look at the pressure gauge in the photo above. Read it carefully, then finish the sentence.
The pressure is 8 psi
